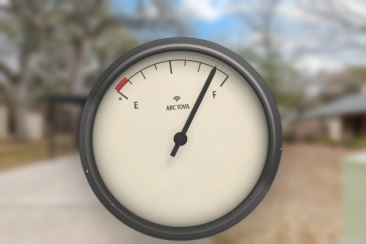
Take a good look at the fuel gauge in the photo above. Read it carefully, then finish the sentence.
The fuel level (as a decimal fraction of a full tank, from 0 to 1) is 0.875
